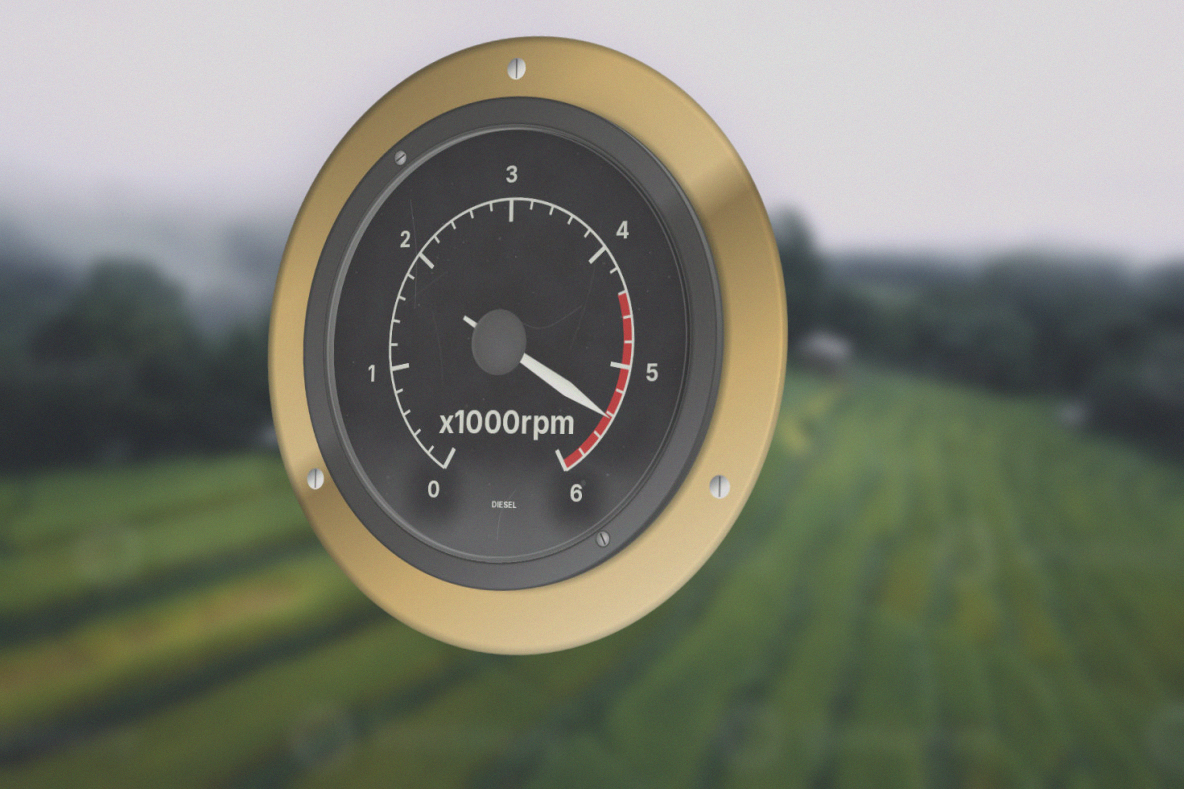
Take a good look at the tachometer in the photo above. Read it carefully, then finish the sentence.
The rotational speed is 5400 rpm
